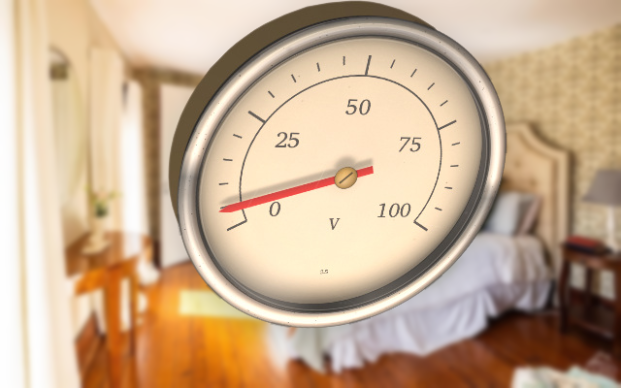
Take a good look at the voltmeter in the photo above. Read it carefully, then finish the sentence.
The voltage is 5 V
